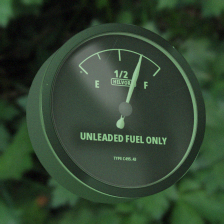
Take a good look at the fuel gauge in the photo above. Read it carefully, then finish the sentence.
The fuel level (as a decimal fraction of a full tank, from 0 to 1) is 0.75
